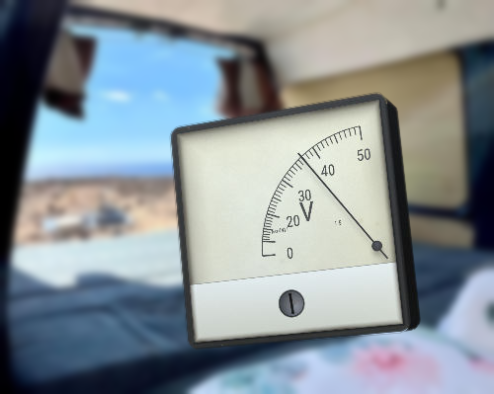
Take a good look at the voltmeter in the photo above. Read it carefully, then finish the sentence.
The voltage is 37 V
